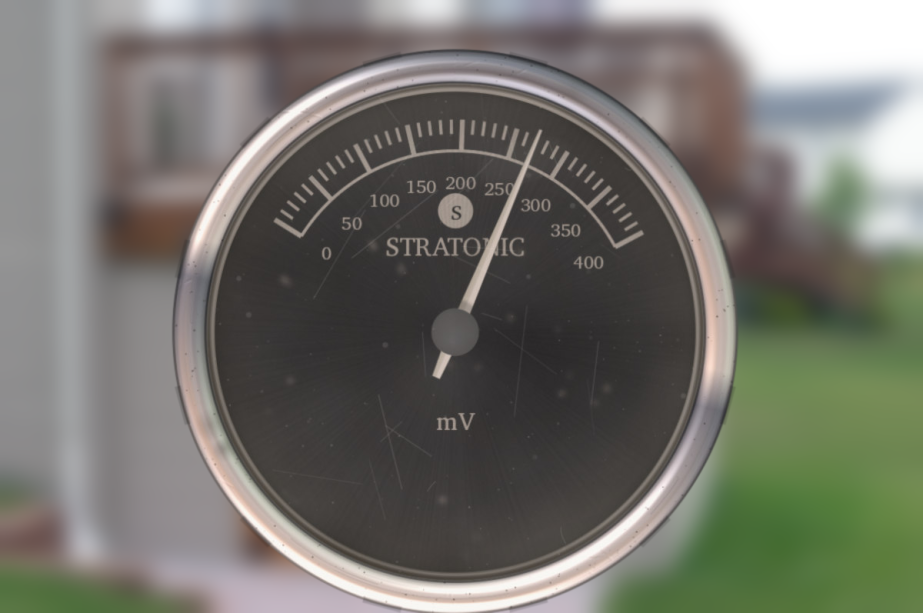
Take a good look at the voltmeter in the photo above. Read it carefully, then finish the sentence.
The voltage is 270 mV
